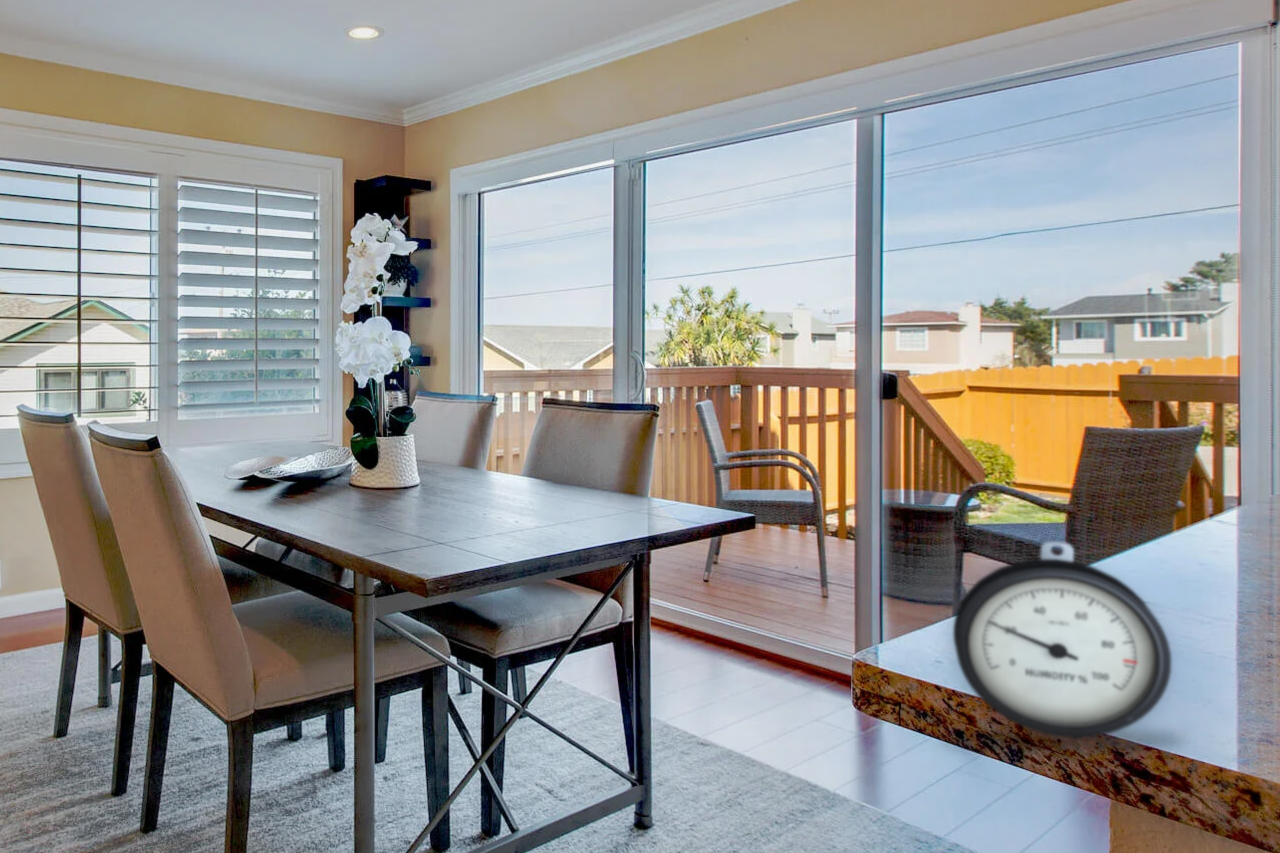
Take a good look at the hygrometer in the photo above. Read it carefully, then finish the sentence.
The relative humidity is 20 %
